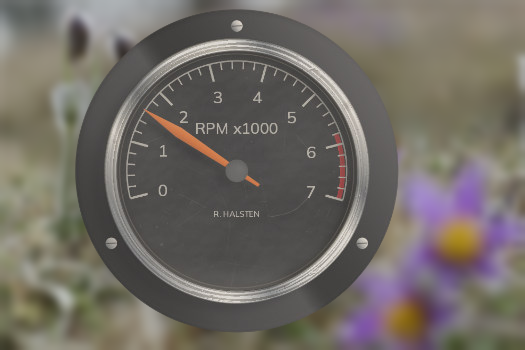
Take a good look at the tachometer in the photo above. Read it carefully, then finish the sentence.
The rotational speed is 1600 rpm
